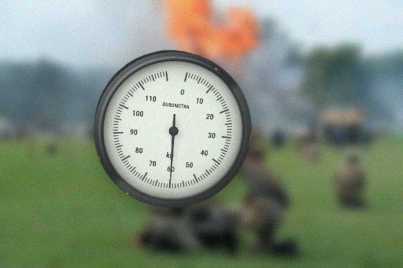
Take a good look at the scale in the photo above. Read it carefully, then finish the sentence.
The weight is 60 kg
